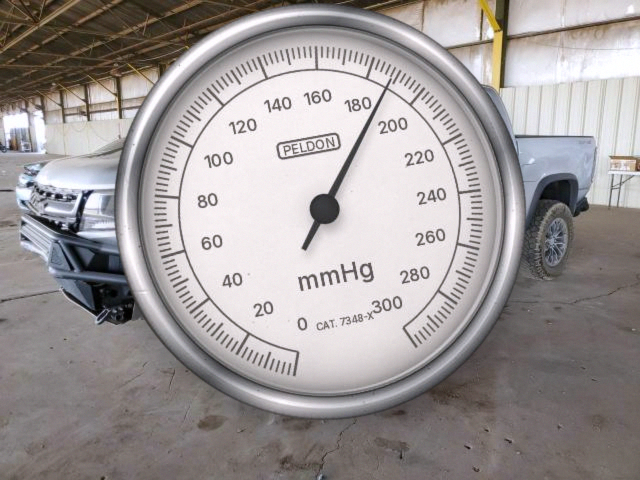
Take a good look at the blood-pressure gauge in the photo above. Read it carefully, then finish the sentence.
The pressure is 188 mmHg
